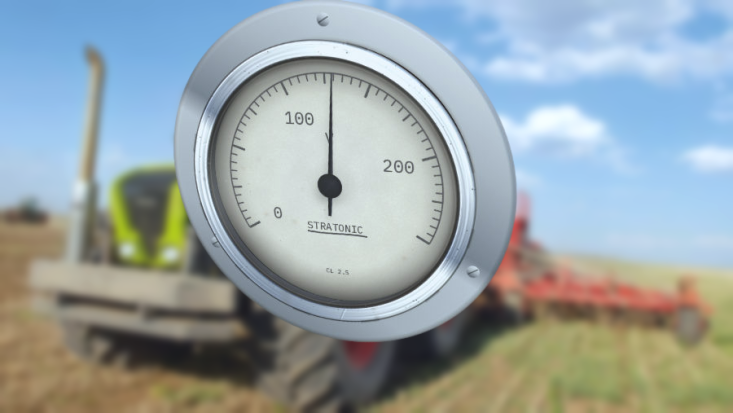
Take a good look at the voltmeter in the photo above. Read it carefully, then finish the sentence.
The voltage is 130 V
